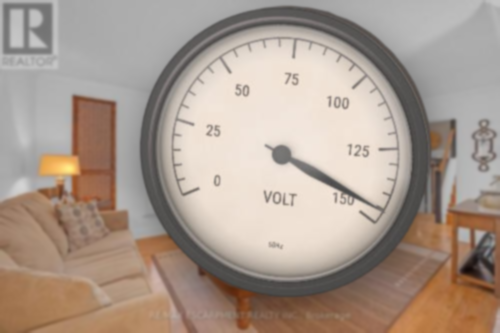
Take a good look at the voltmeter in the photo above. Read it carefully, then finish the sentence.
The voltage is 145 V
